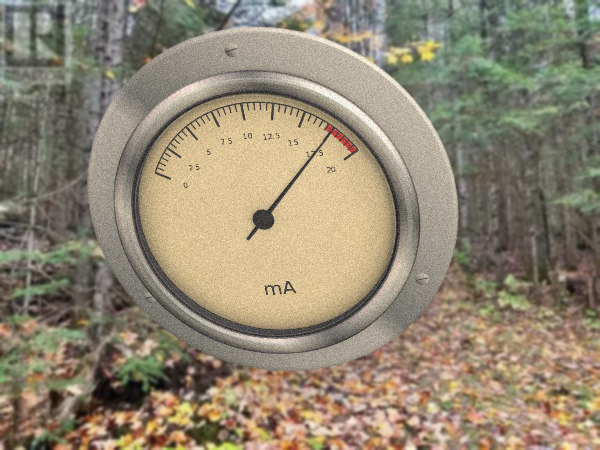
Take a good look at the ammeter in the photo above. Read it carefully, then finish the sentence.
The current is 17.5 mA
